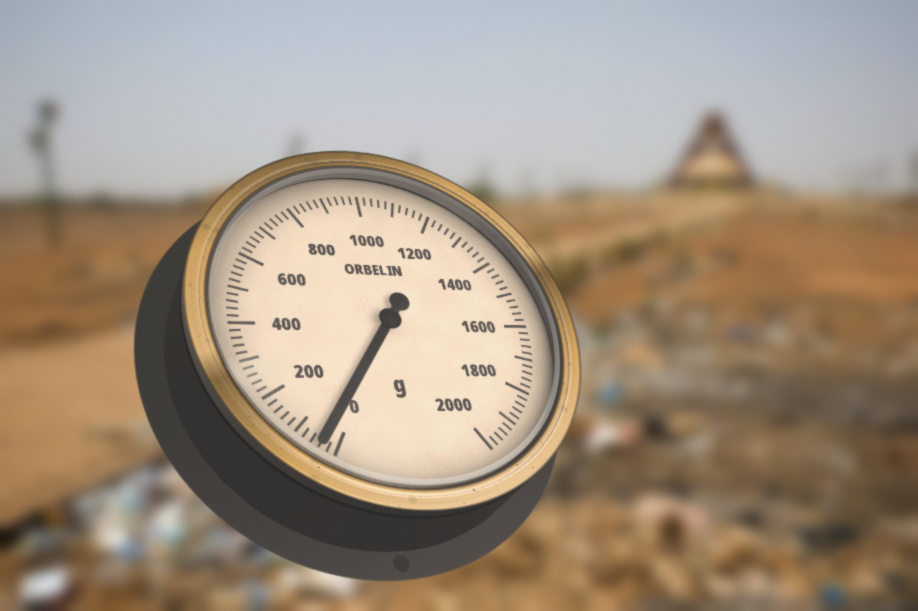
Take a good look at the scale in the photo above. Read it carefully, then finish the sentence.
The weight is 40 g
